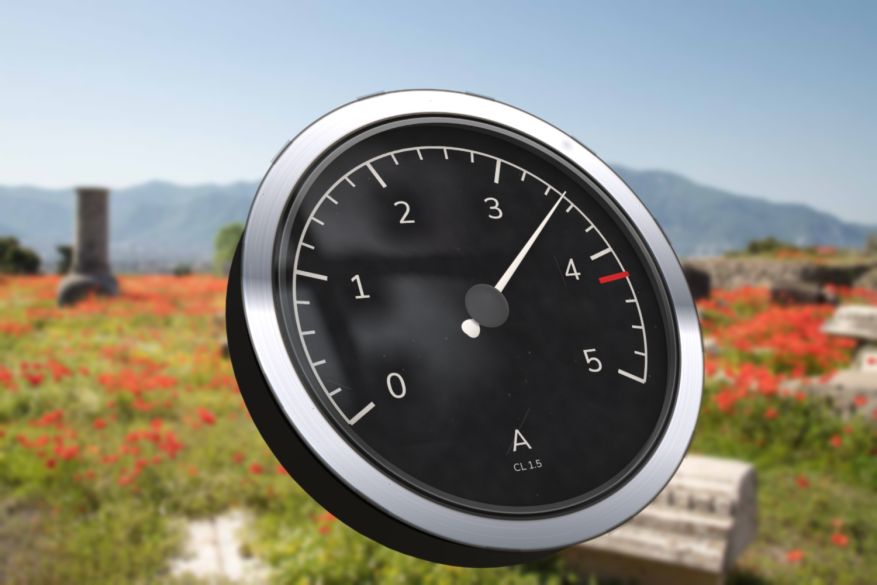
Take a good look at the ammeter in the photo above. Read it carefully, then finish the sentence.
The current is 3.5 A
